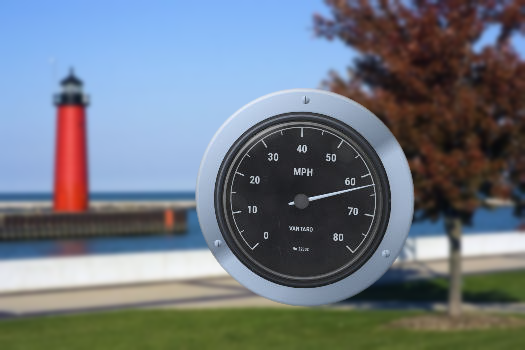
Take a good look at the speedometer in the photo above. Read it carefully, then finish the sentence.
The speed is 62.5 mph
